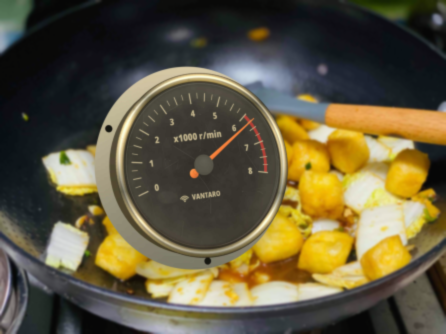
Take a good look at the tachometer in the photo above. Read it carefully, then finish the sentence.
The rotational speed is 6250 rpm
